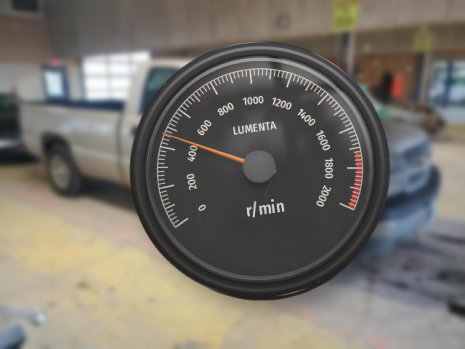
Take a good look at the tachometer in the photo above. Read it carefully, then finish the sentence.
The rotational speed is 460 rpm
